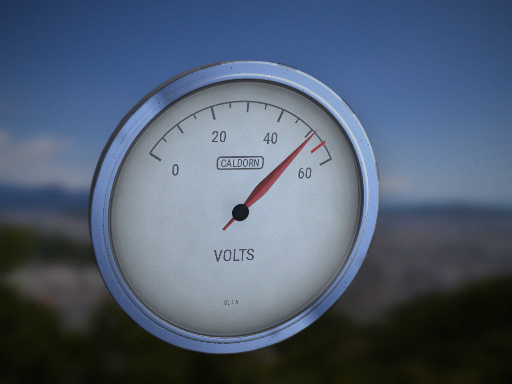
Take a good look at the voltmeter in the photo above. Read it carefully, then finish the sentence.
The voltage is 50 V
